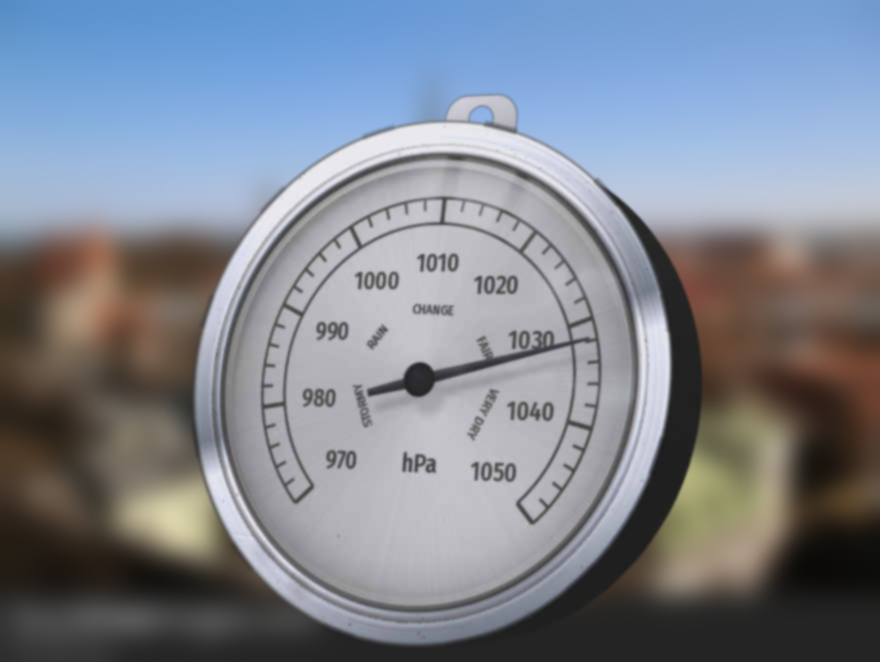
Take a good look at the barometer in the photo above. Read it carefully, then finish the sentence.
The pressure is 1032 hPa
